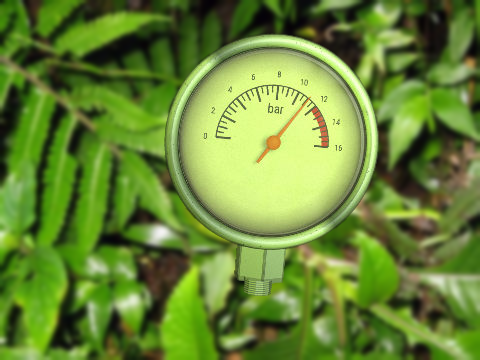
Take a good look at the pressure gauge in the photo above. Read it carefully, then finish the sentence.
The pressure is 11 bar
